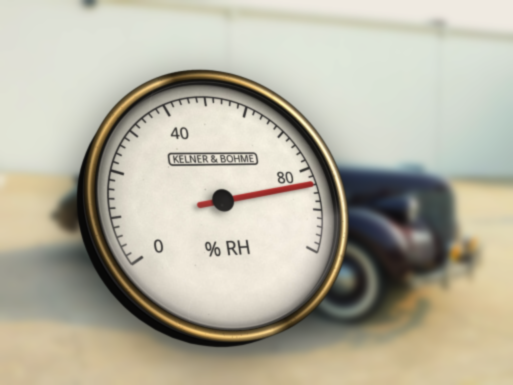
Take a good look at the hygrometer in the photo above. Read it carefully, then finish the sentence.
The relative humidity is 84 %
